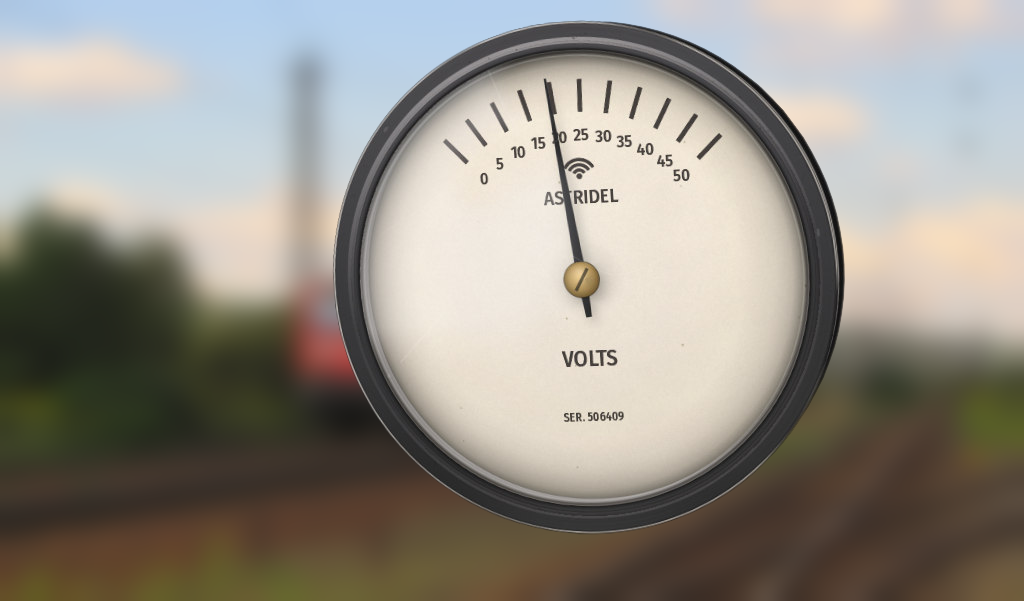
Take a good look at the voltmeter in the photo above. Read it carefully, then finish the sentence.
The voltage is 20 V
